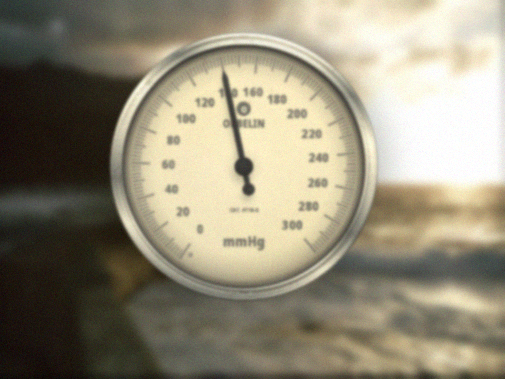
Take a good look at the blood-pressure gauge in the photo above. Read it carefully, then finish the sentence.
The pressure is 140 mmHg
